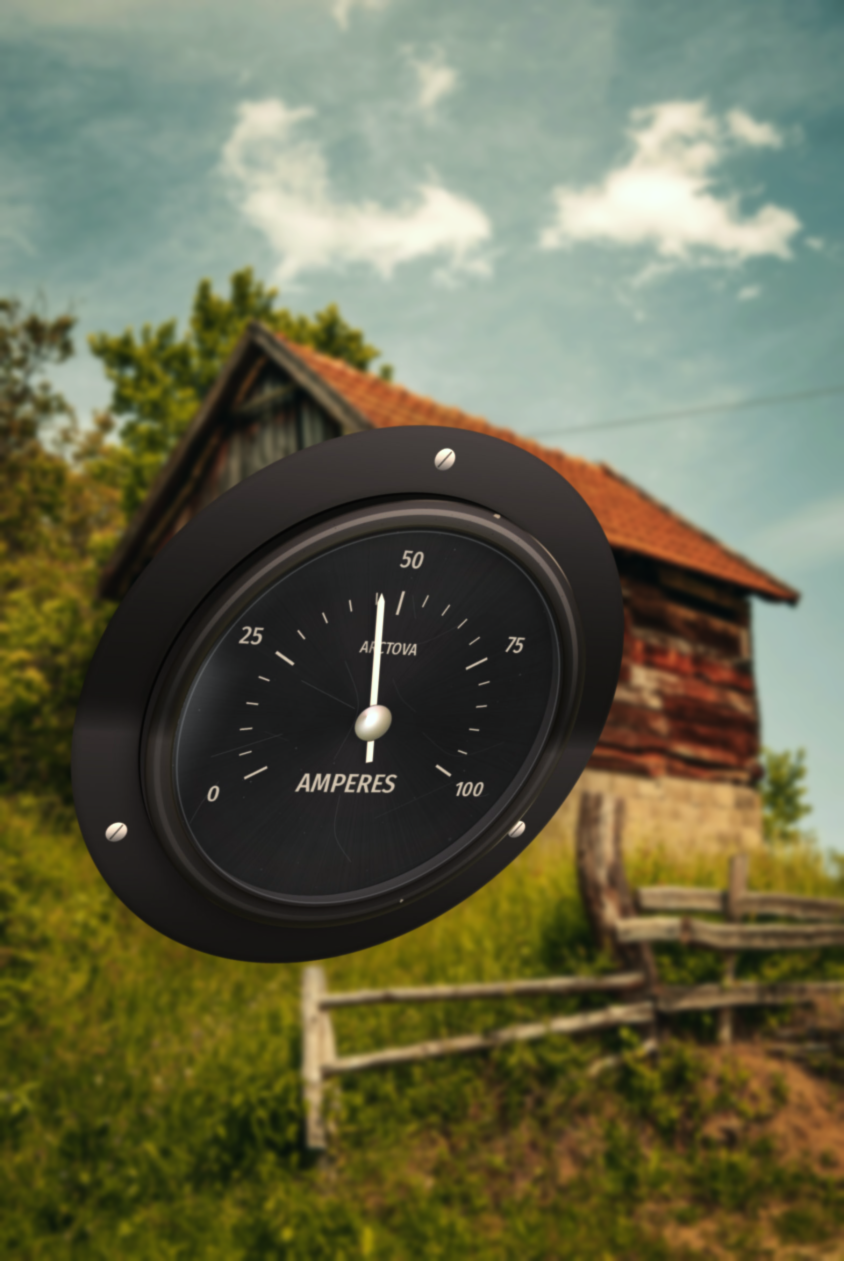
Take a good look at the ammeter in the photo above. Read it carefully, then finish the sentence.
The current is 45 A
